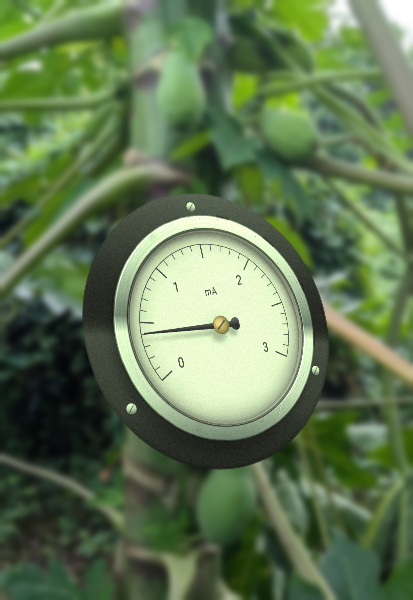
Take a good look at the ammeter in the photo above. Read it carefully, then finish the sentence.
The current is 0.4 mA
